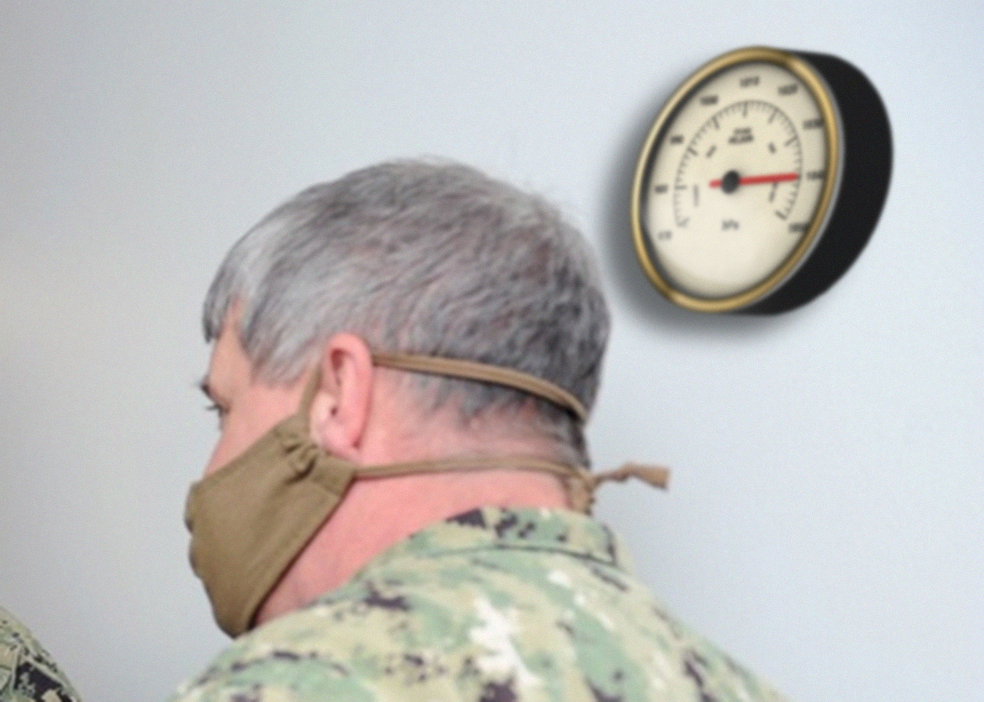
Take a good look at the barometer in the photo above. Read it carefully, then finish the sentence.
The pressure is 1040 hPa
